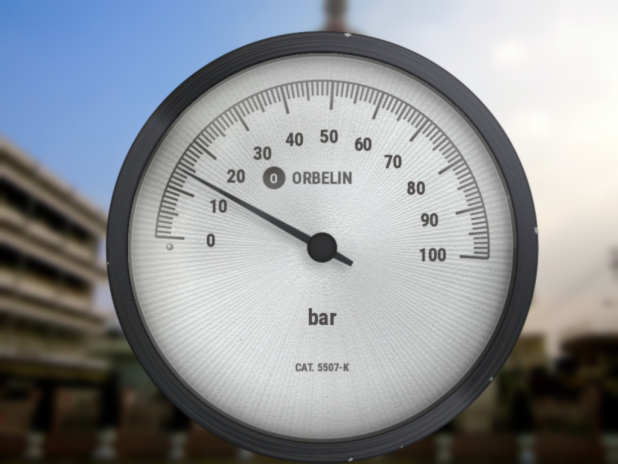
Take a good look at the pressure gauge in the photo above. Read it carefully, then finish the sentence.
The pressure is 14 bar
